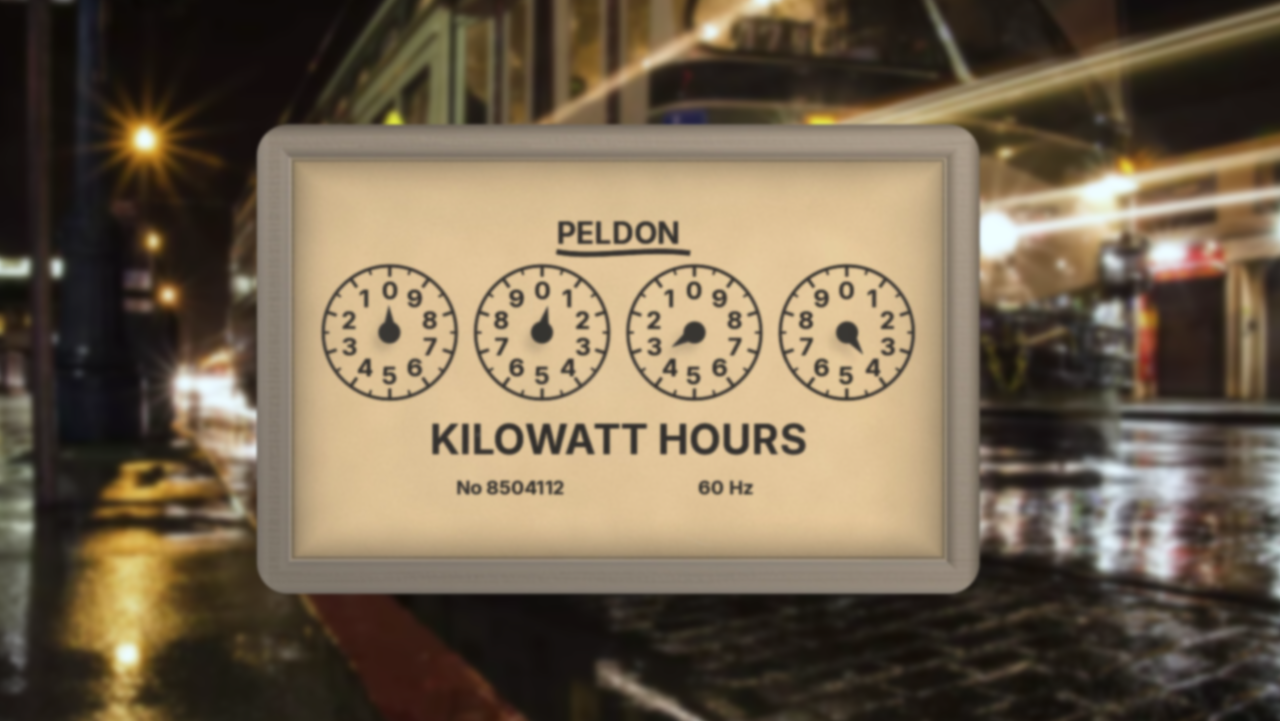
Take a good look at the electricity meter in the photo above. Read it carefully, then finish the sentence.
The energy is 34 kWh
